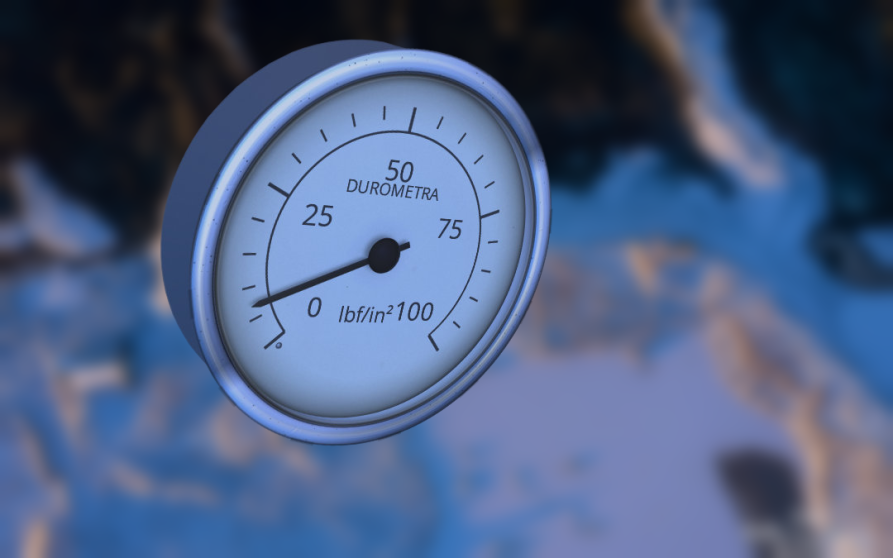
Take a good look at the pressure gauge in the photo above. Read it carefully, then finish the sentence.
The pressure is 7.5 psi
